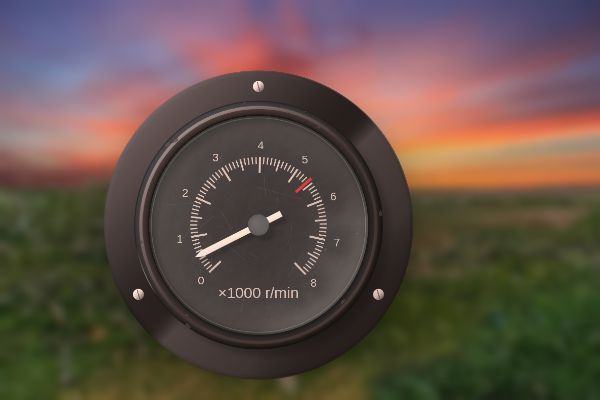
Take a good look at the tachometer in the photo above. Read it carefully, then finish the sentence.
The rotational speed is 500 rpm
